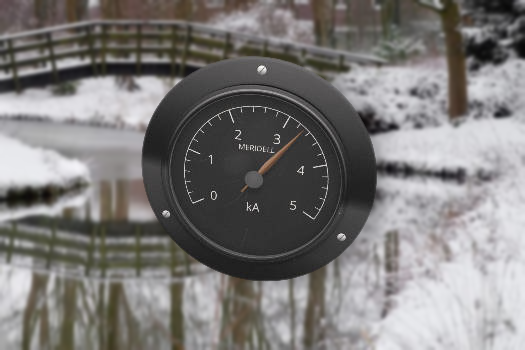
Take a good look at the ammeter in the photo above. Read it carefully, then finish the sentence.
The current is 3.3 kA
